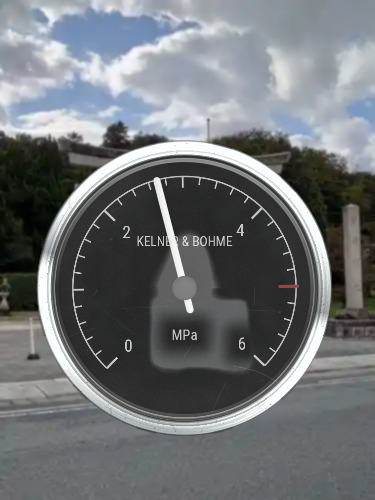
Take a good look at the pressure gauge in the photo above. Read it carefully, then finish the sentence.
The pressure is 2.7 MPa
